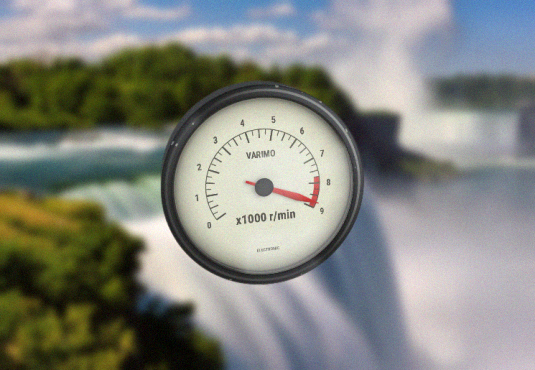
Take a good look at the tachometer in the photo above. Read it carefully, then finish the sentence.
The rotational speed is 8750 rpm
